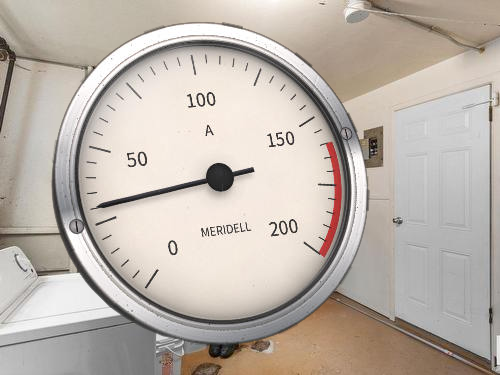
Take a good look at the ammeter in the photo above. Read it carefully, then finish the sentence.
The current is 30 A
